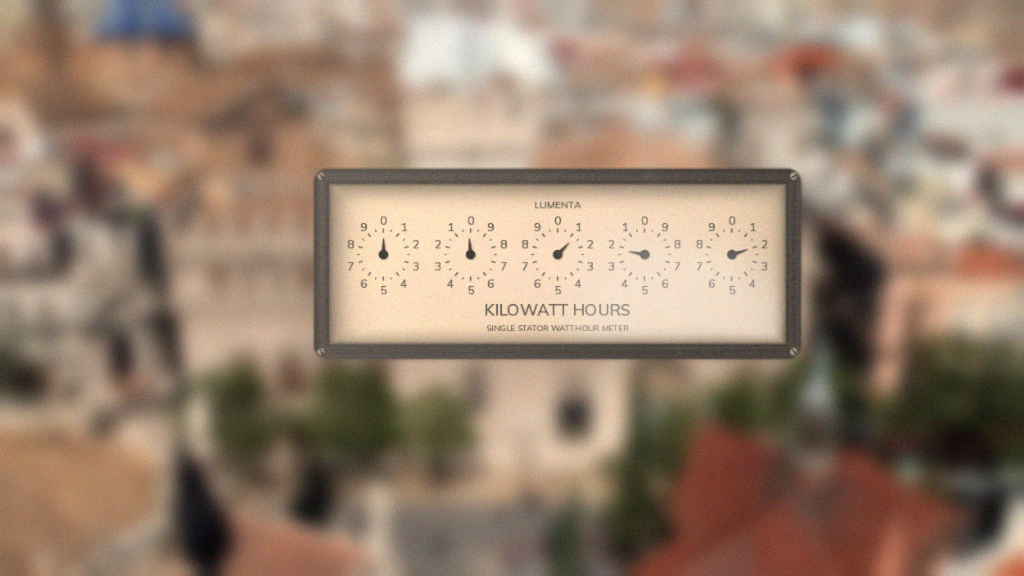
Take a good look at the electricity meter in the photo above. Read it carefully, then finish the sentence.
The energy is 122 kWh
